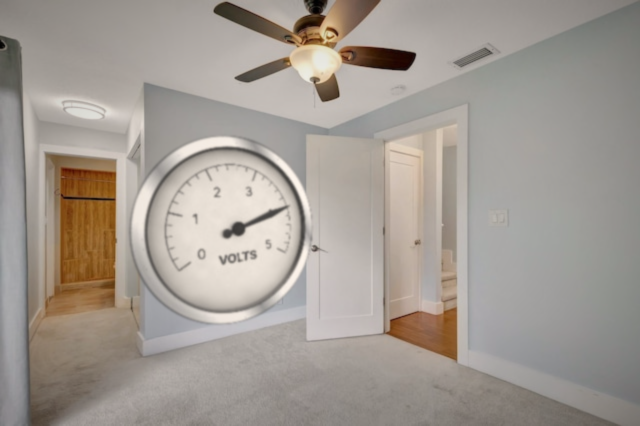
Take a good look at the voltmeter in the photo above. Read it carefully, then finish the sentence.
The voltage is 4 V
